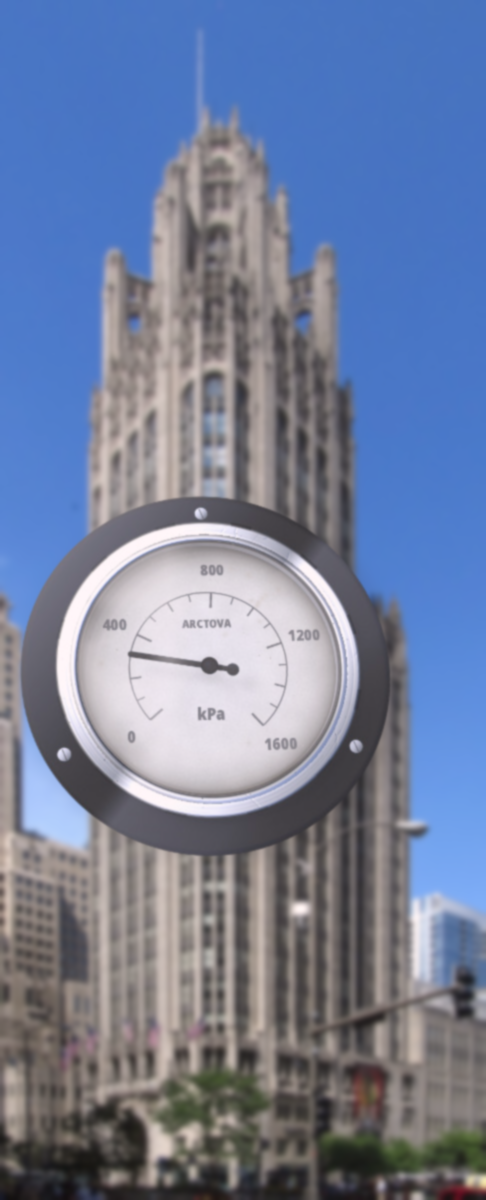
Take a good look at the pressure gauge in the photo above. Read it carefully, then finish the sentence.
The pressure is 300 kPa
